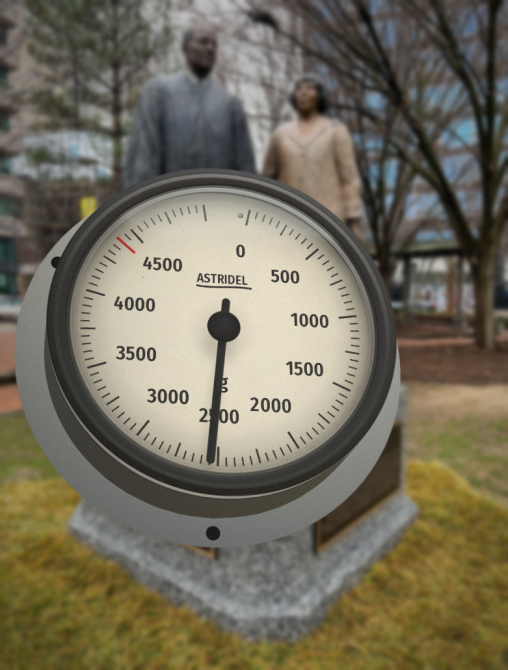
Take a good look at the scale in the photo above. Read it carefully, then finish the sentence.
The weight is 2550 g
